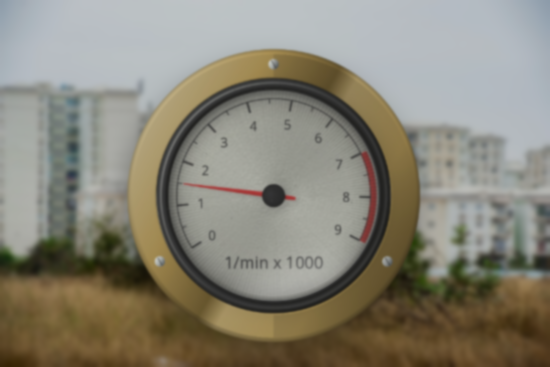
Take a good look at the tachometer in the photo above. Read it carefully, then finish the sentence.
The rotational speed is 1500 rpm
